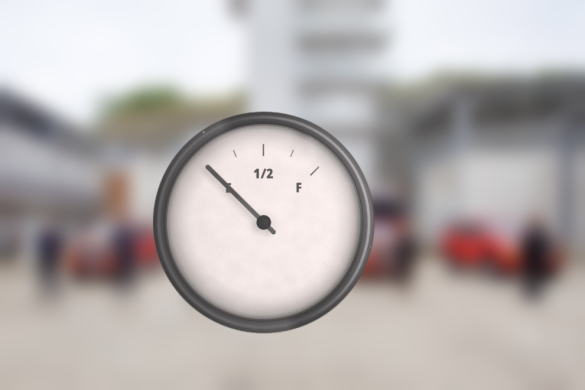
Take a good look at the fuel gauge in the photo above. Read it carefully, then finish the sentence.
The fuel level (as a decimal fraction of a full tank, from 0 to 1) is 0
